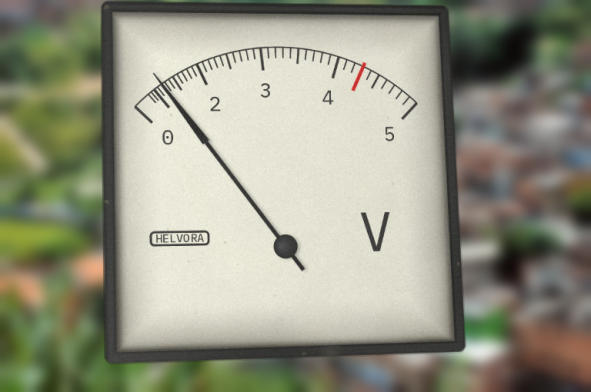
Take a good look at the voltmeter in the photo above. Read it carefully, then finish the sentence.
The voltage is 1.2 V
